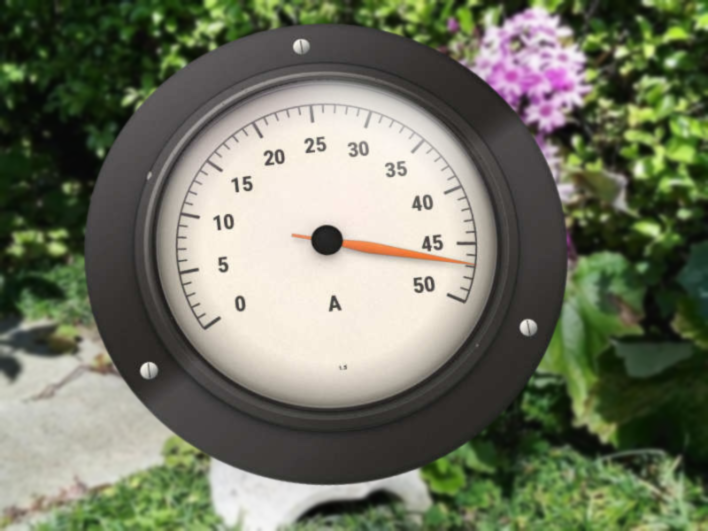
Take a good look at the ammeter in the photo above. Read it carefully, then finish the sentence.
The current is 47 A
